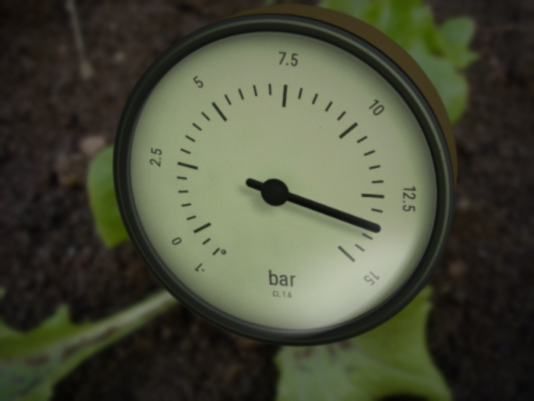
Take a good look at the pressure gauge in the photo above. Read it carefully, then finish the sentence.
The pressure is 13.5 bar
